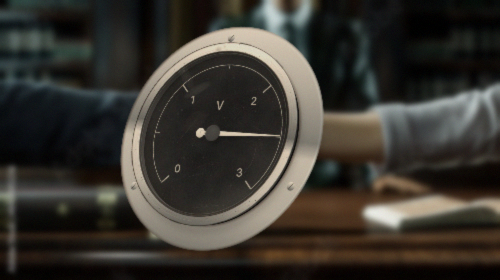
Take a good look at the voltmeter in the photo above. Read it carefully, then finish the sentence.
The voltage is 2.5 V
